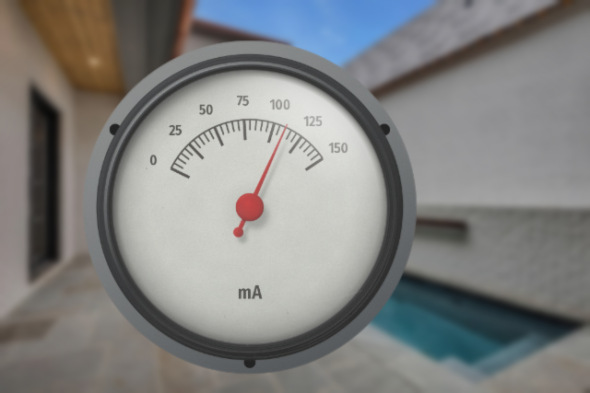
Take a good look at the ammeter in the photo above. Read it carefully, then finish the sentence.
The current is 110 mA
